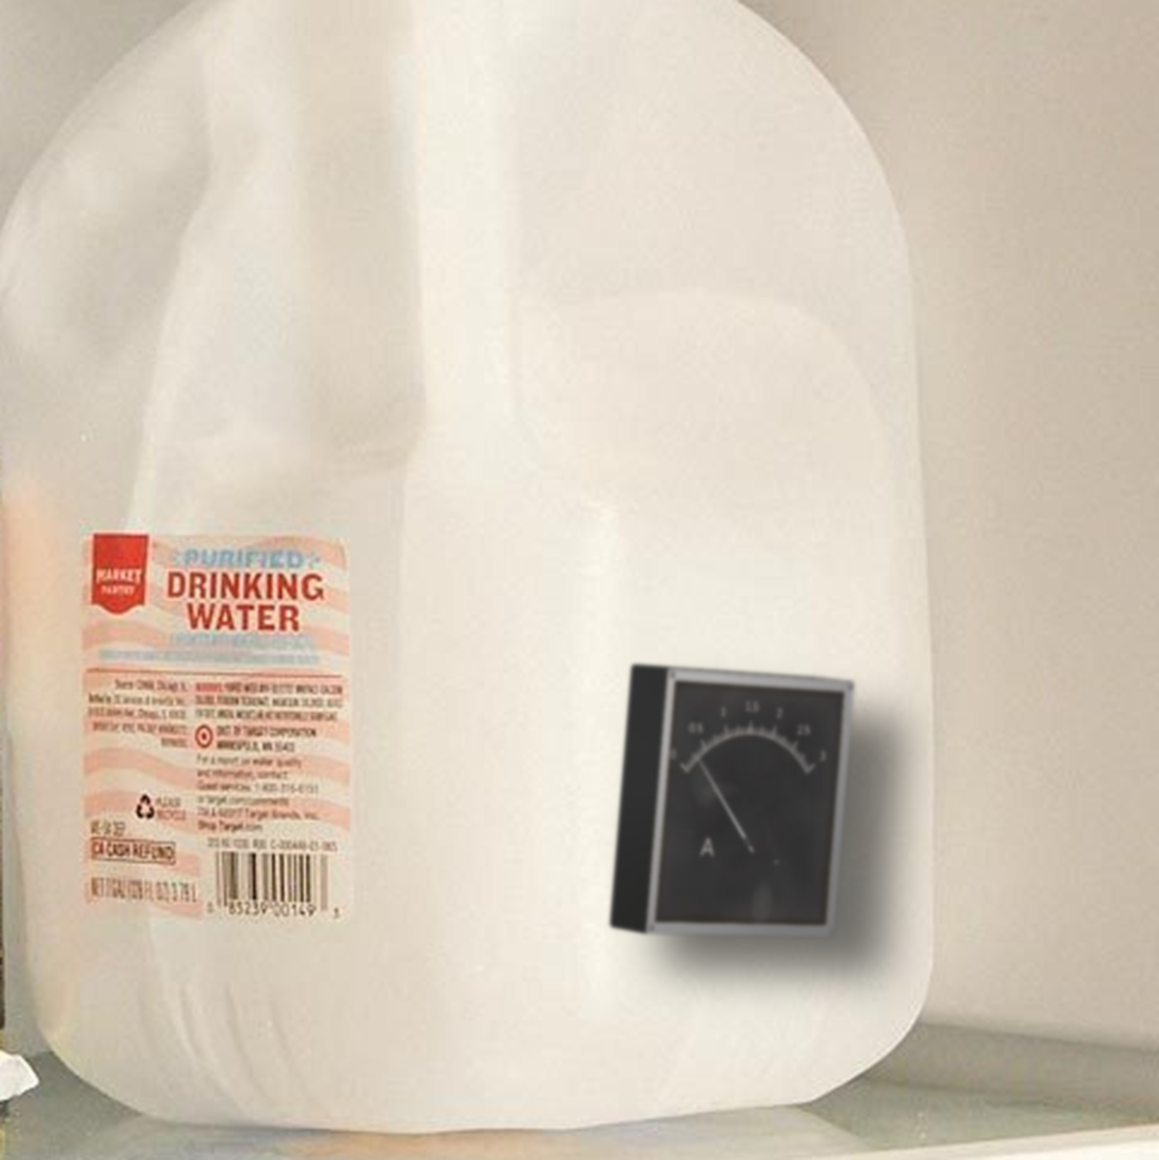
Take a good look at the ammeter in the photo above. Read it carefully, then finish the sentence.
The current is 0.25 A
